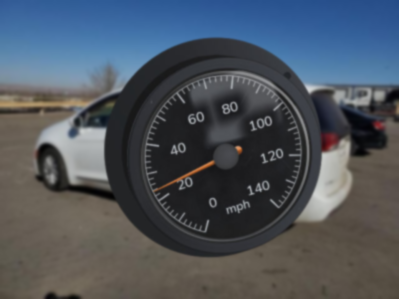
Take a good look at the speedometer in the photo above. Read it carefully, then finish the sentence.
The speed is 24 mph
